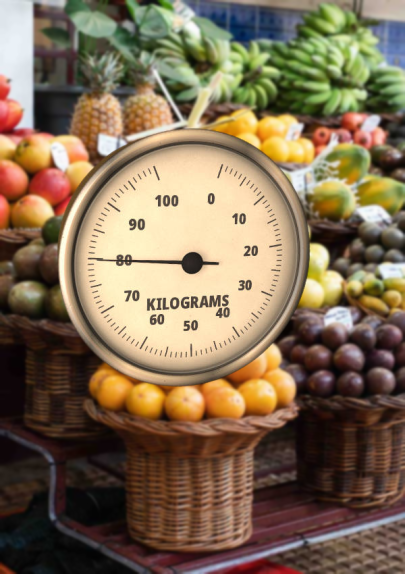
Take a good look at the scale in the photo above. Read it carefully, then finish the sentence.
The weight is 80 kg
